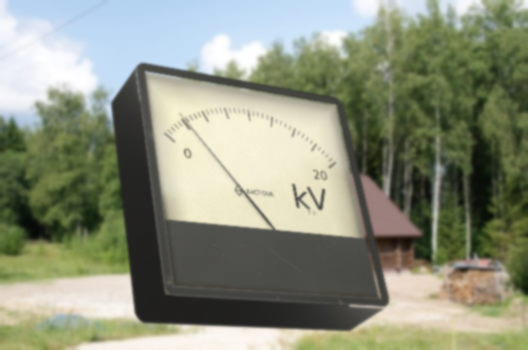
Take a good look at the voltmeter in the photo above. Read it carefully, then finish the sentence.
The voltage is 2.5 kV
